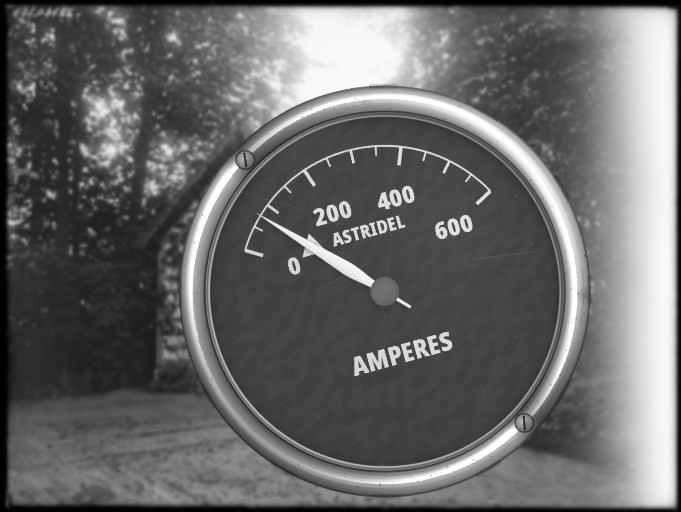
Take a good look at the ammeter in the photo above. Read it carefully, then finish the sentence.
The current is 75 A
